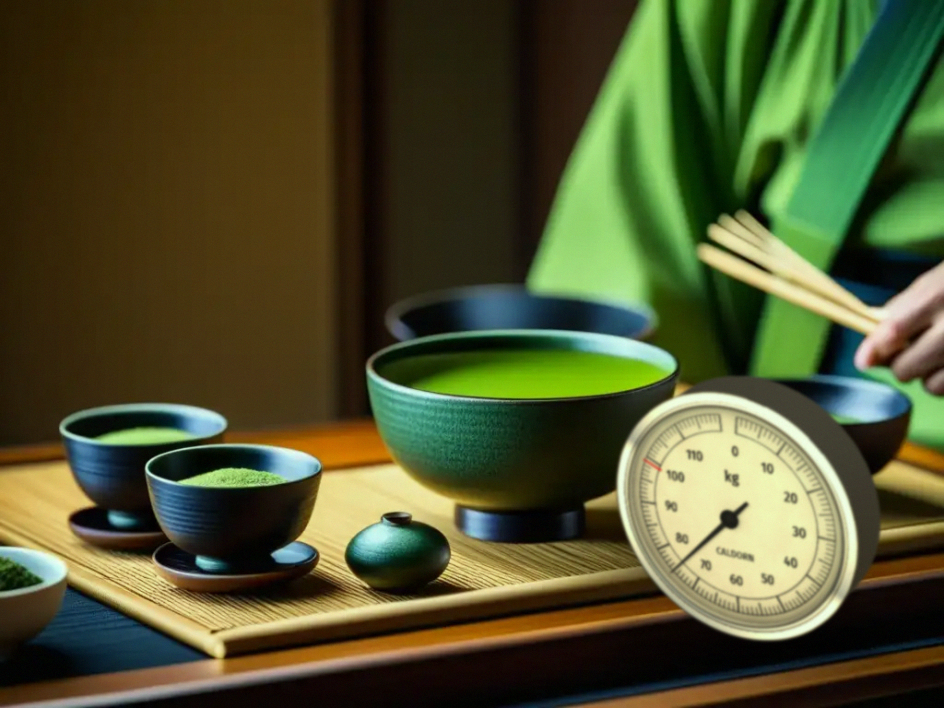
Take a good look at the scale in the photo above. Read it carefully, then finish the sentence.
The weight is 75 kg
